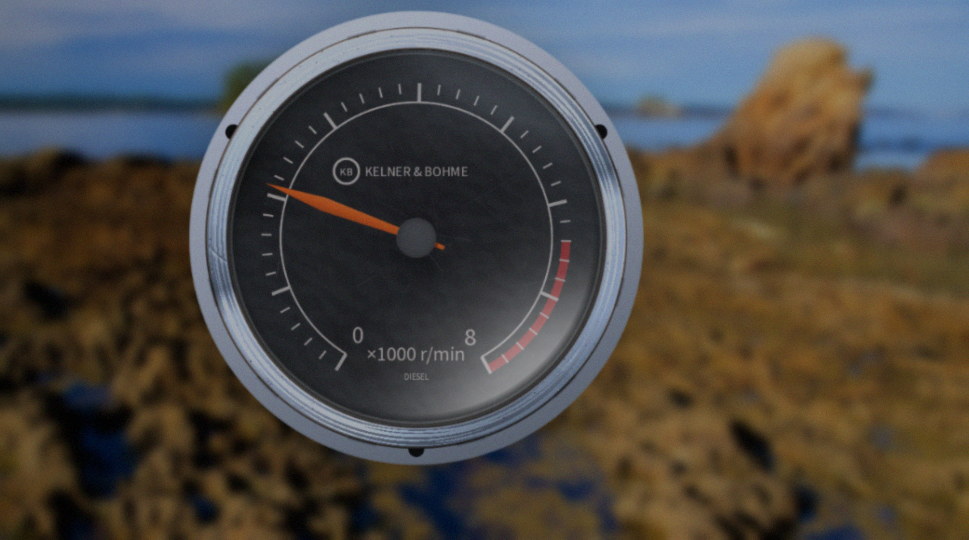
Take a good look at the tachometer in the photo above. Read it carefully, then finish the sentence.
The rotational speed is 2100 rpm
